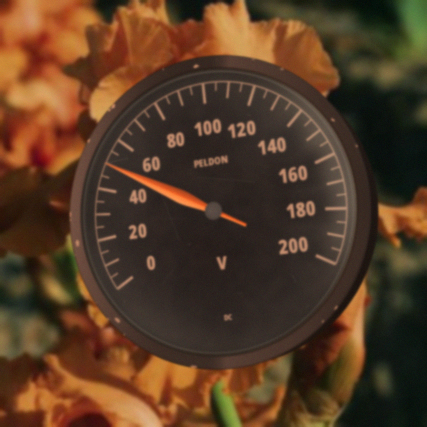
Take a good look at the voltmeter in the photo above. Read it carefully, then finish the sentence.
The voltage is 50 V
